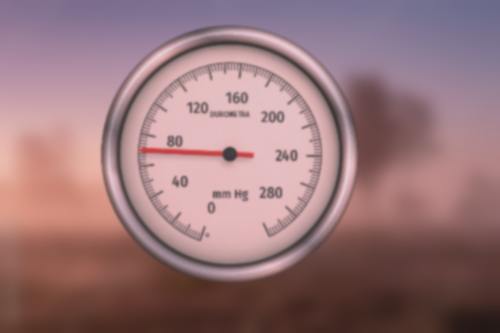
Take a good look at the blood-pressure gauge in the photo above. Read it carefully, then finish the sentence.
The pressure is 70 mmHg
